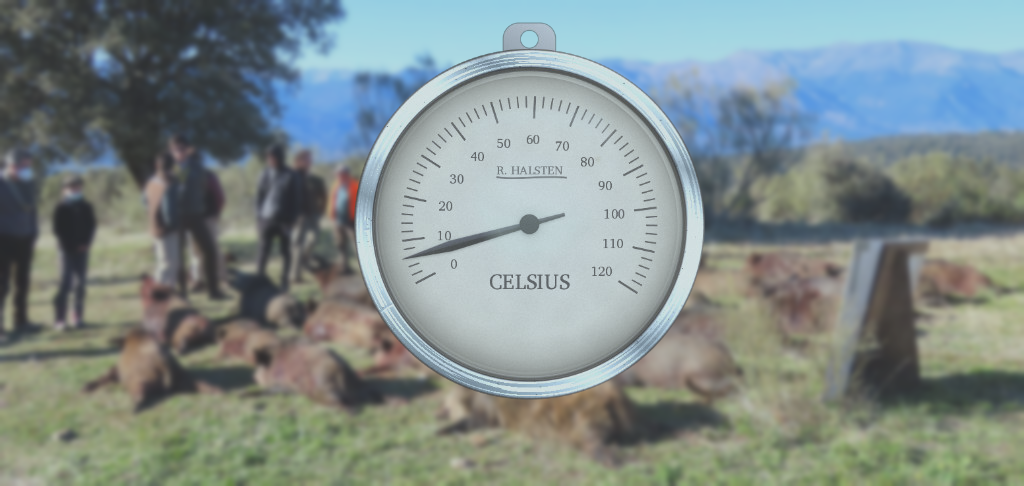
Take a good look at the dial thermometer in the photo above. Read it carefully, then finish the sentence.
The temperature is 6 °C
